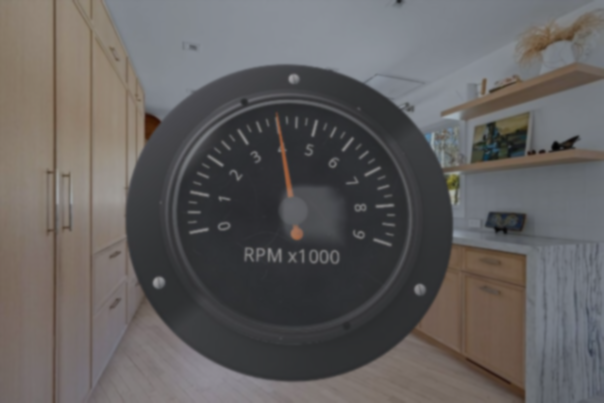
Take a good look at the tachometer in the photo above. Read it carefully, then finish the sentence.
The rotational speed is 4000 rpm
